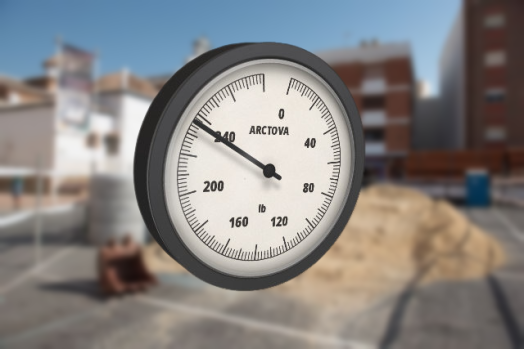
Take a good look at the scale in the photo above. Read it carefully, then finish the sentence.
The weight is 236 lb
